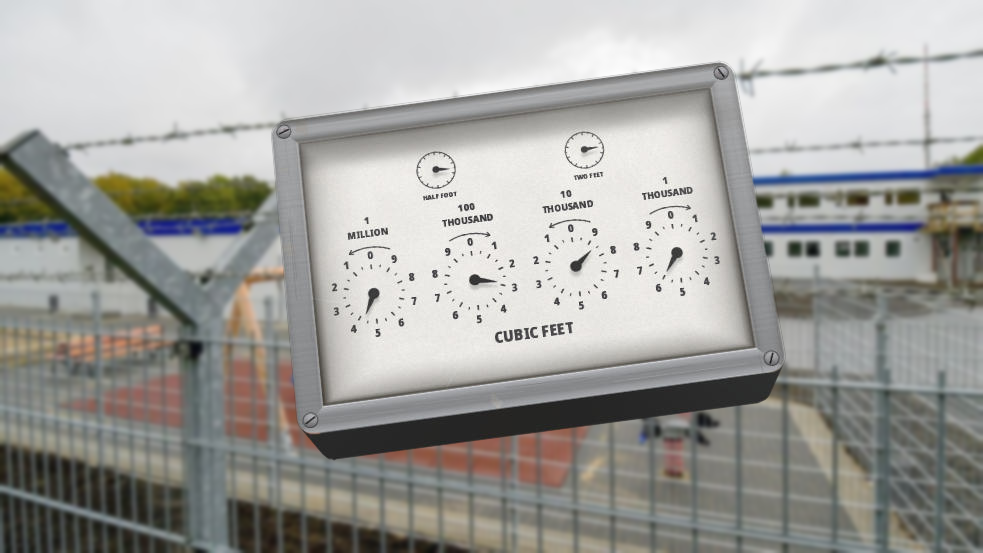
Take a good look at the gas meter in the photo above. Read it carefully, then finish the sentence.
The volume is 428600 ft³
